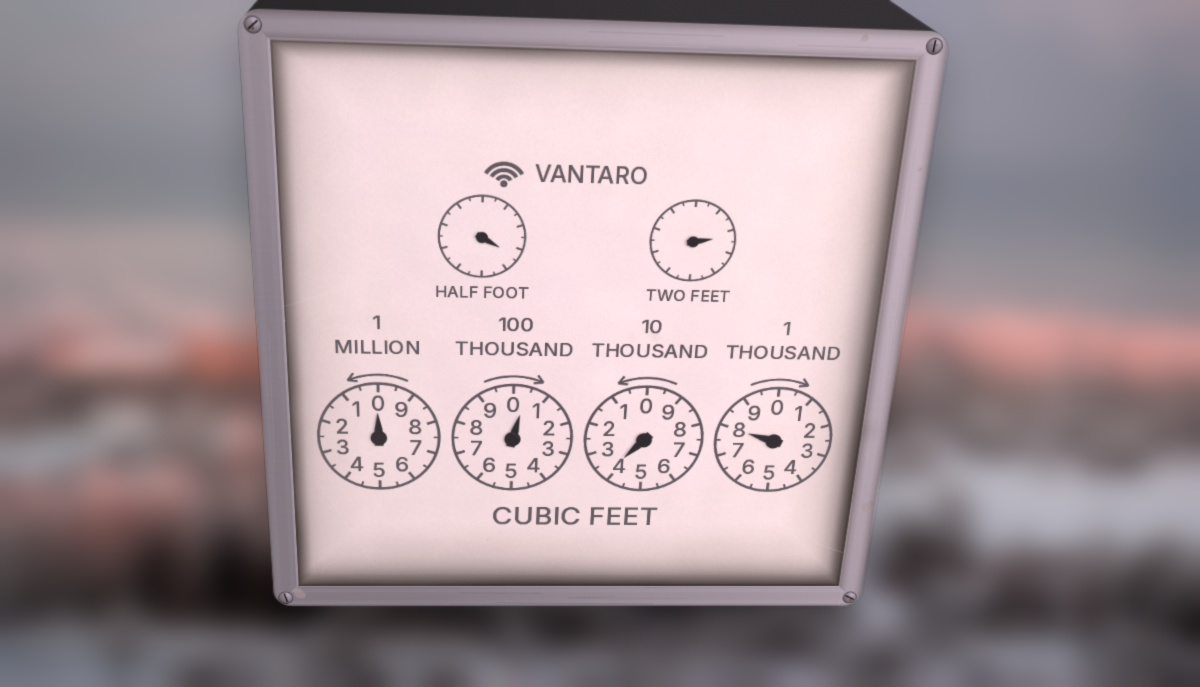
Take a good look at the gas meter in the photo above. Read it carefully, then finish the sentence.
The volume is 3800 ft³
